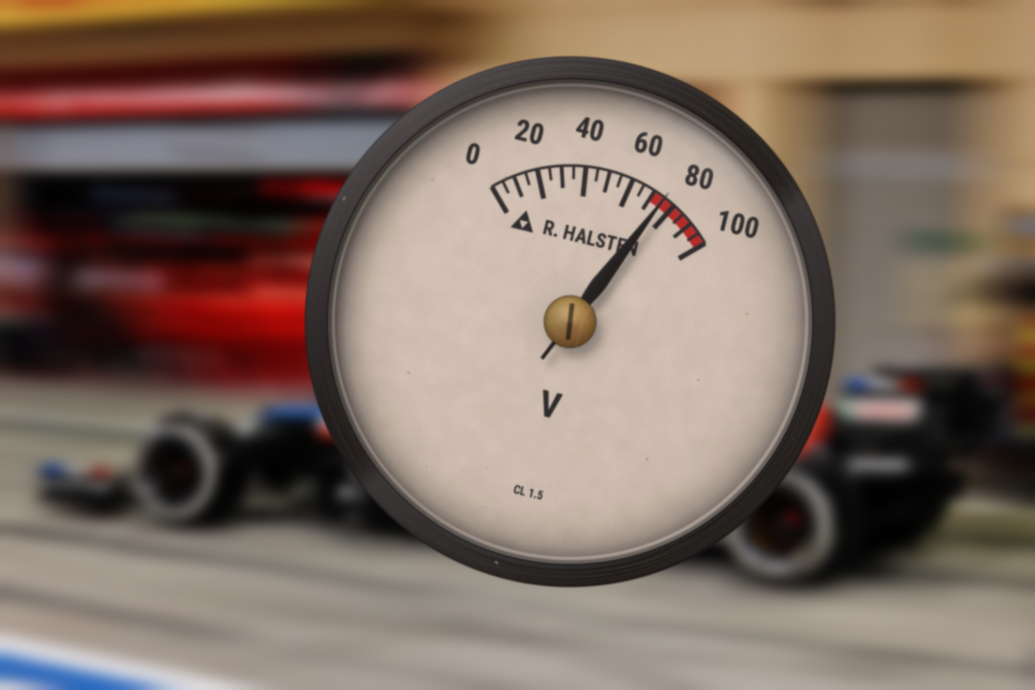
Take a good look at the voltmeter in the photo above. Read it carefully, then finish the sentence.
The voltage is 75 V
